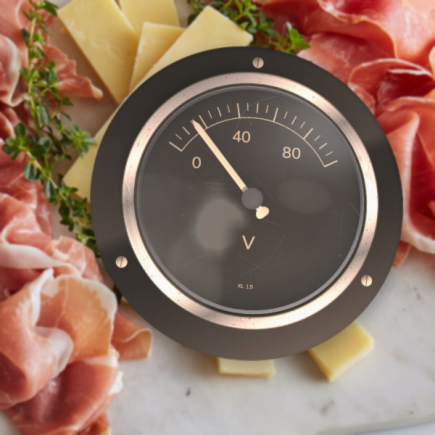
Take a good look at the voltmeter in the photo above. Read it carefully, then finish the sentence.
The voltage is 15 V
